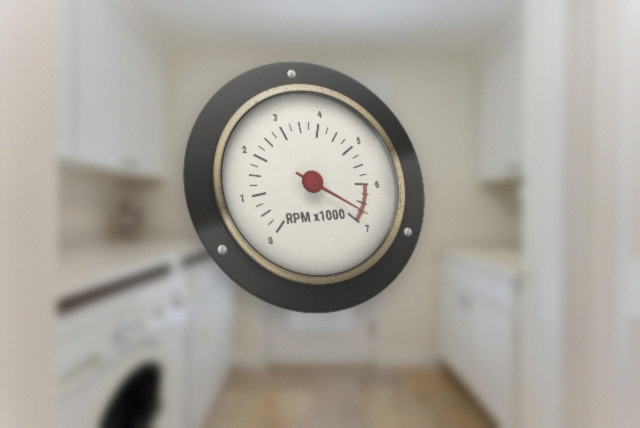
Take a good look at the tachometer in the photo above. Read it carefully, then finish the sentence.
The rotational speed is 6750 rpm
